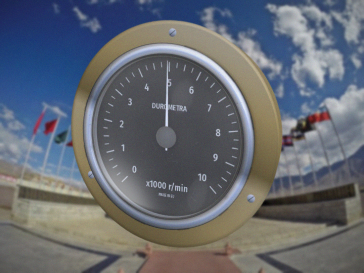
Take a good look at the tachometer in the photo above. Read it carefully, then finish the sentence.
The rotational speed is 5000 rpm
